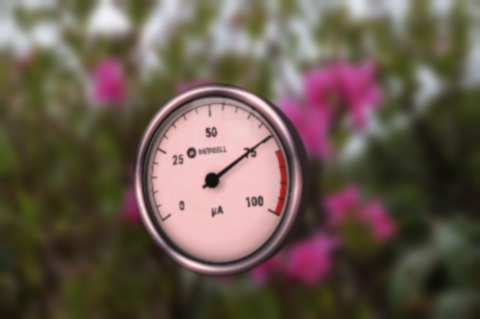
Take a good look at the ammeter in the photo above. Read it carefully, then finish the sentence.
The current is 75 µA
